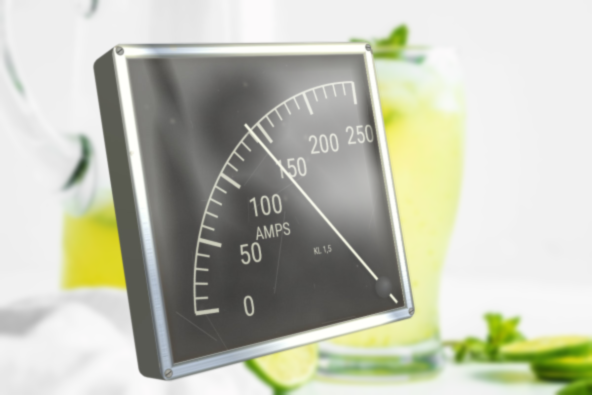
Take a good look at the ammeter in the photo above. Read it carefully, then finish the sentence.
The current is 140 A
